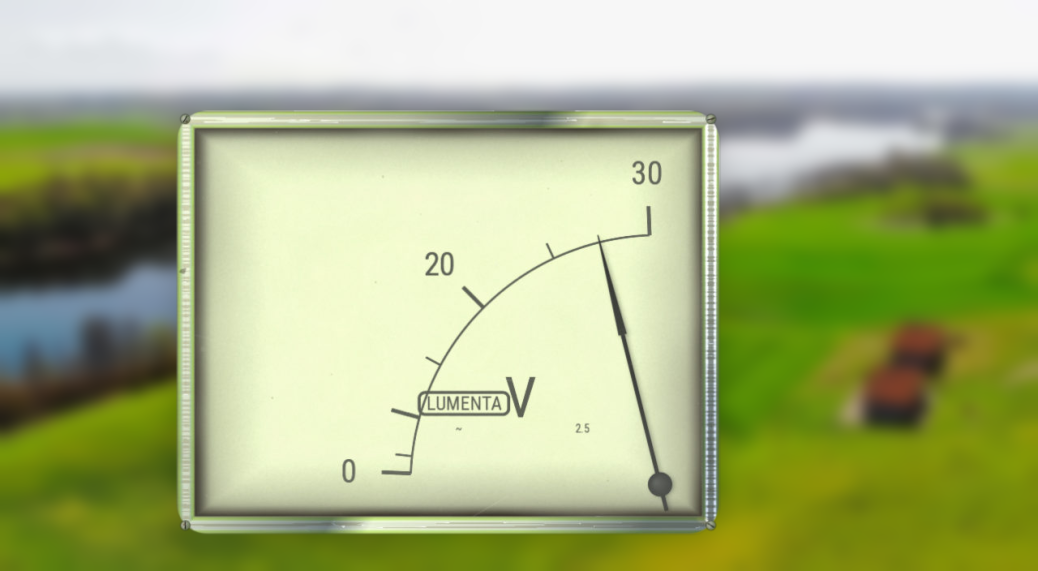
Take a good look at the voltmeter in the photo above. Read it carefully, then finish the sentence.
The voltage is 27.5 V
